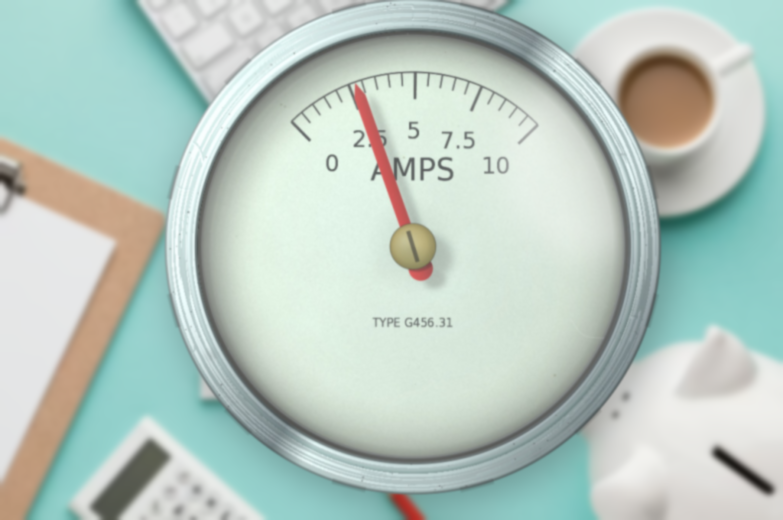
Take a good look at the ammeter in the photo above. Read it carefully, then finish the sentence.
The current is 2.75 A
